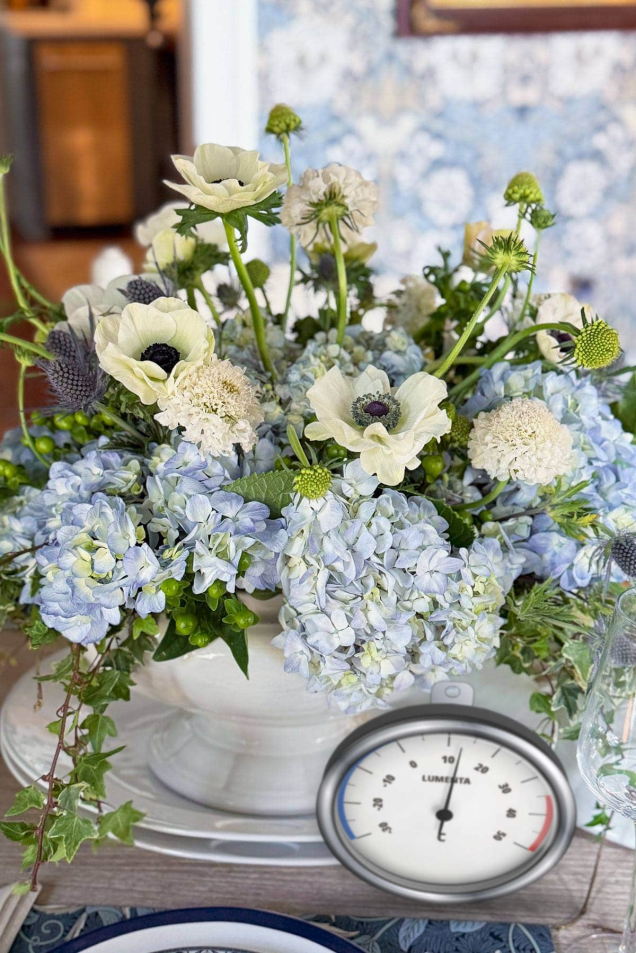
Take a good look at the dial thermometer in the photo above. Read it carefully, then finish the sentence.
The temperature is 12.5 °C
